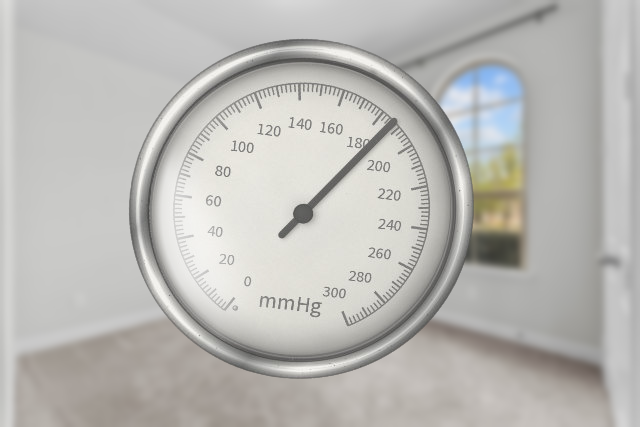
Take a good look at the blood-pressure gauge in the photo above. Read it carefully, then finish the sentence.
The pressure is 186 mmHg
